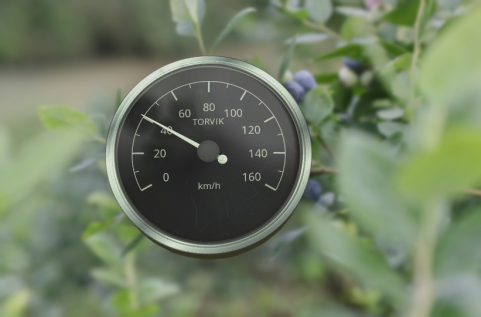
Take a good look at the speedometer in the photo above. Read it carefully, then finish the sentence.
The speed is 40 km/h
